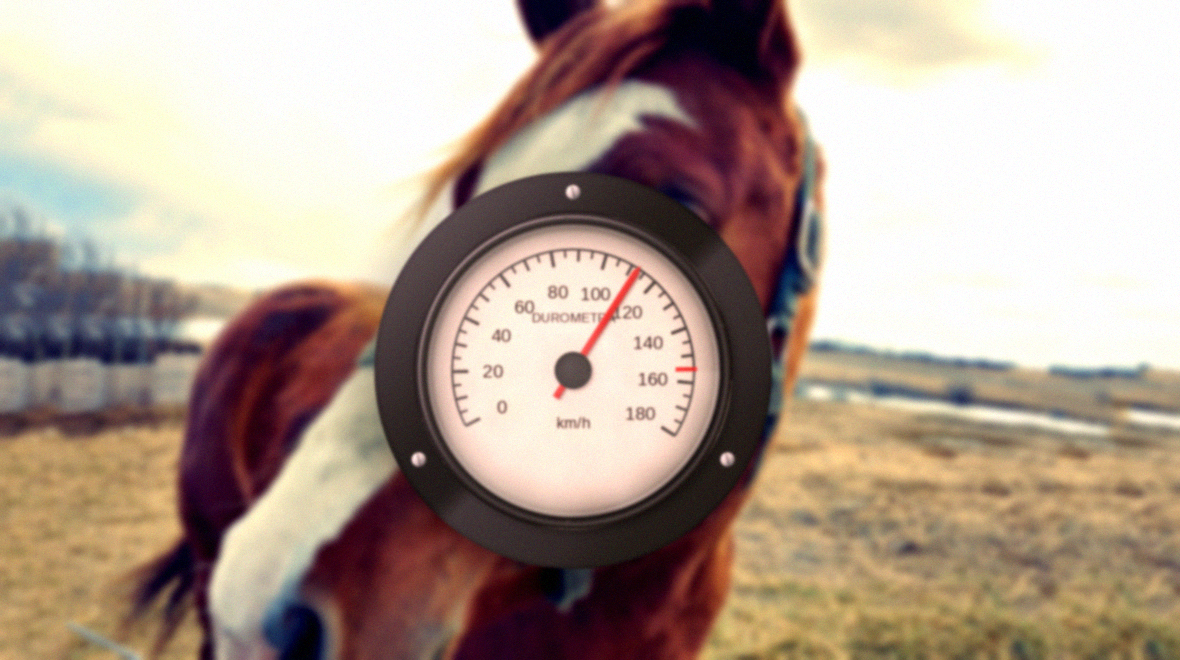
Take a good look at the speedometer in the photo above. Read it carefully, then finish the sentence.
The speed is 112.5 km/h
